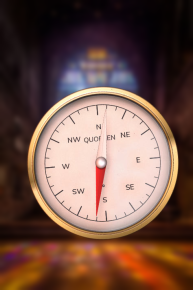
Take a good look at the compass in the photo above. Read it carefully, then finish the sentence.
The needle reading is 190 °
